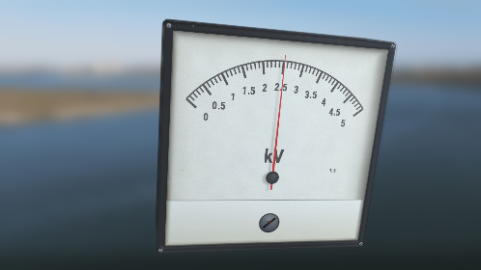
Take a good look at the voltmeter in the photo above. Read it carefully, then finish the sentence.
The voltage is 2.5 kV
